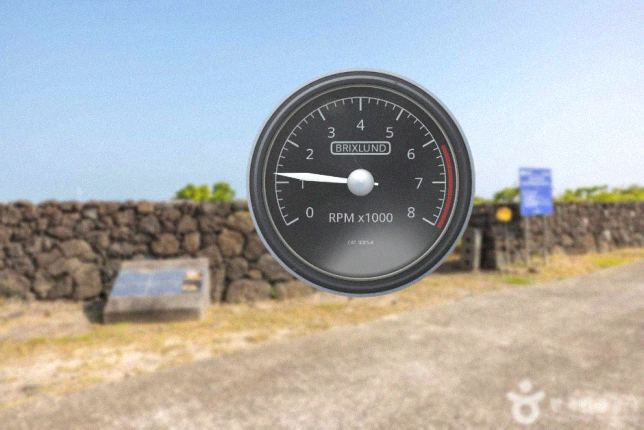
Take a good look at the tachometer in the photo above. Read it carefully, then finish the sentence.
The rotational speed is 1200 rpm
